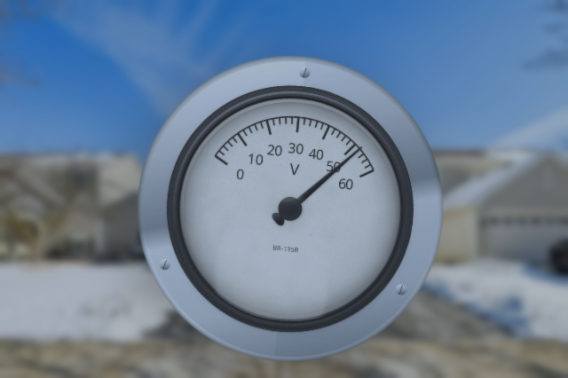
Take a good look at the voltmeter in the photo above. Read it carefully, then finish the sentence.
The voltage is 52 V
